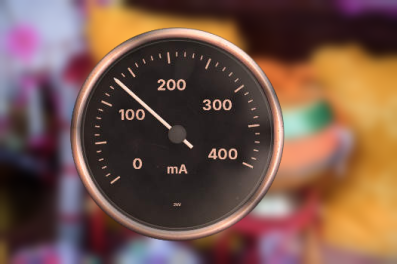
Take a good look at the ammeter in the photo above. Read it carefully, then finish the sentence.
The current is 130 mA
